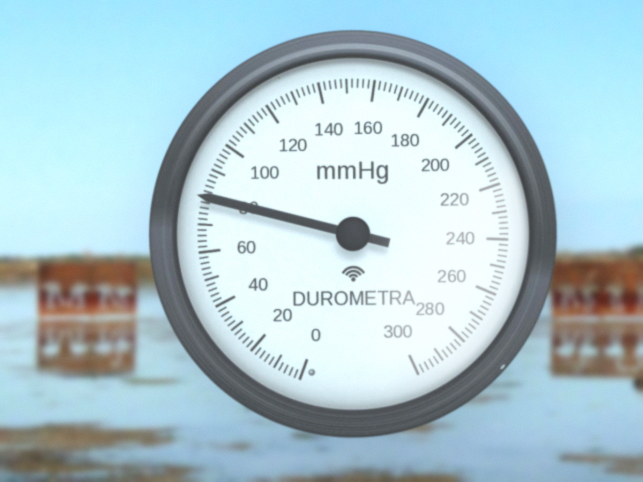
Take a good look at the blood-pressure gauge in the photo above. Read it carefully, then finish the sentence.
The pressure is 80 mmHg
